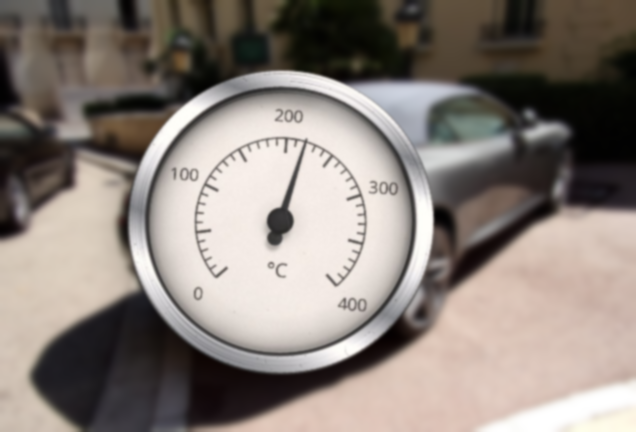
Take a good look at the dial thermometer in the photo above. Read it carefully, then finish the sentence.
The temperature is 220 °C
